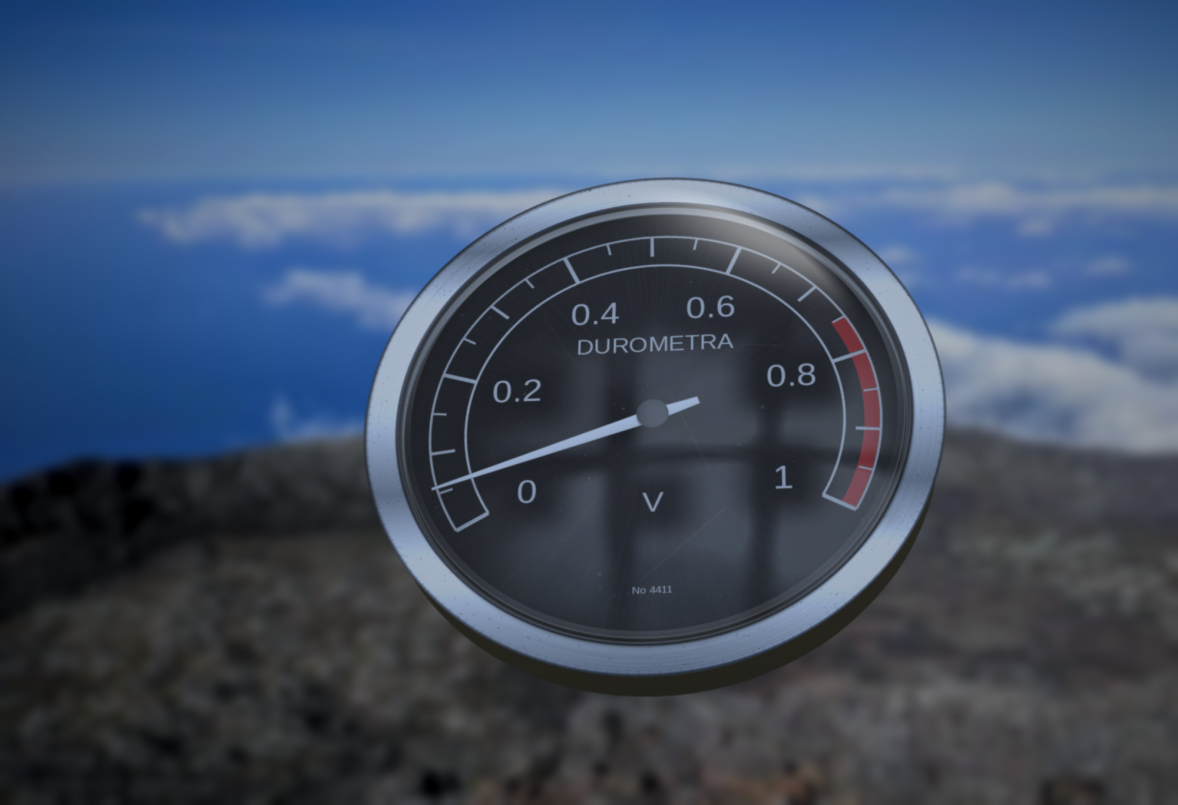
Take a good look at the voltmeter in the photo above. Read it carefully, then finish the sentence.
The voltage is 0.05 V
